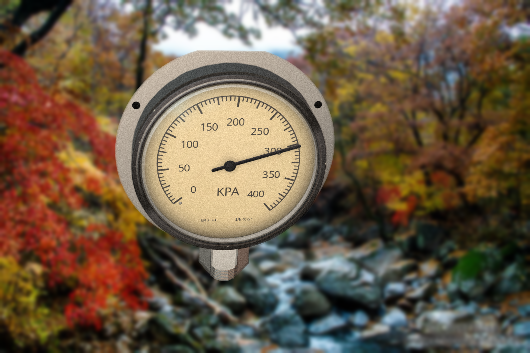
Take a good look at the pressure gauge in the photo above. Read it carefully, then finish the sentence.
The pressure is 300 kPa
